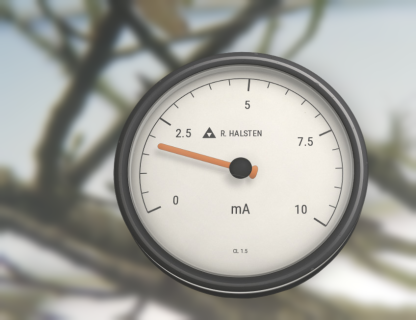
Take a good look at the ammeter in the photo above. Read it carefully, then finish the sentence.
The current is 1.75 mA
